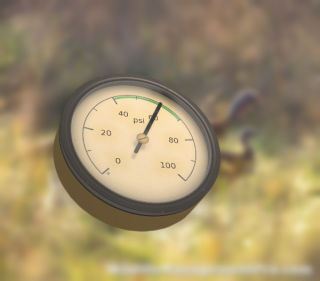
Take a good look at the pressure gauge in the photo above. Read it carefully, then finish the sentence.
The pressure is 60 psi
